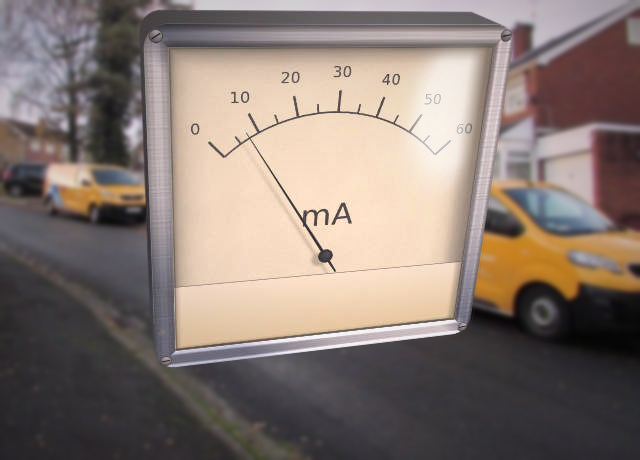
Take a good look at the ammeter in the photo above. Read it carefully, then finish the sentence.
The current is 7.5 mA
